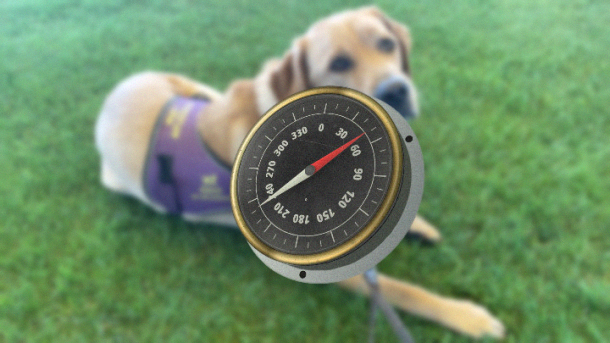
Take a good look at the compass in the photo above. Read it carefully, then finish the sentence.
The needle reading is 50 °
